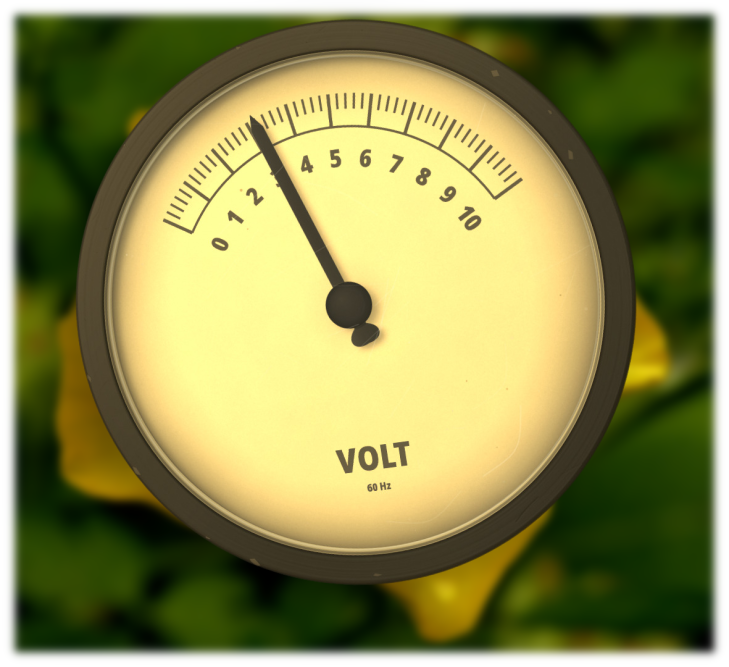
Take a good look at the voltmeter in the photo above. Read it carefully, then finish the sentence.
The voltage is 3.2 V
